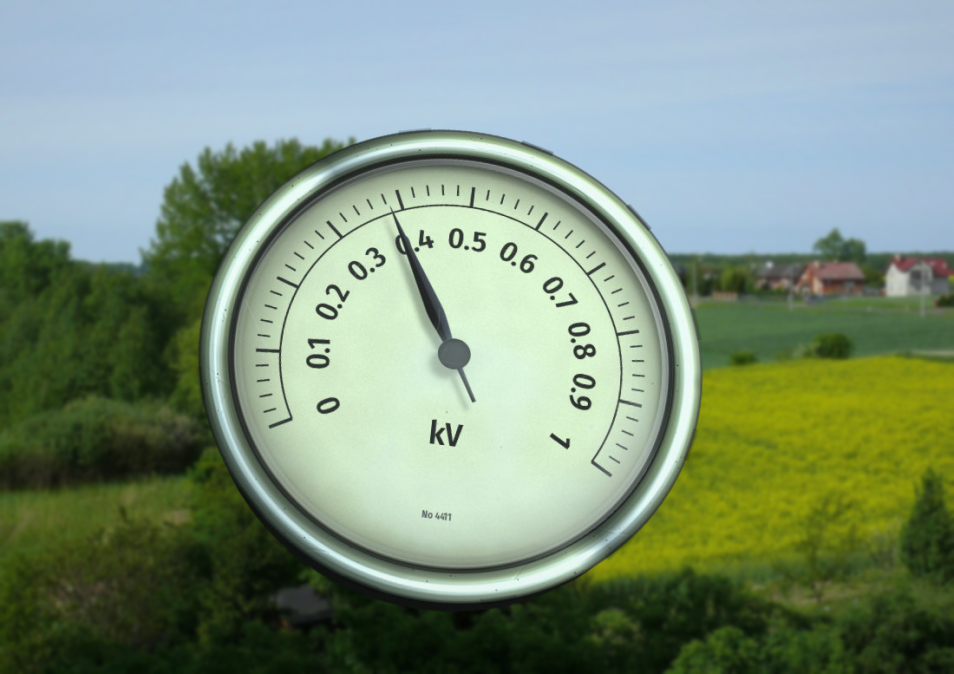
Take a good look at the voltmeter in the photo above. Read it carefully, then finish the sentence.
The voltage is 0.38 kV
